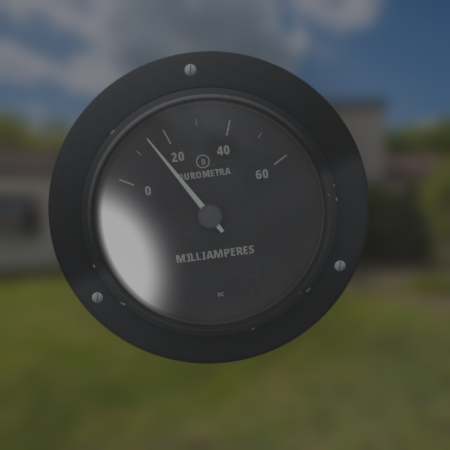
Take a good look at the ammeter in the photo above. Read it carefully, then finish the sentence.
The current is 15 mA
